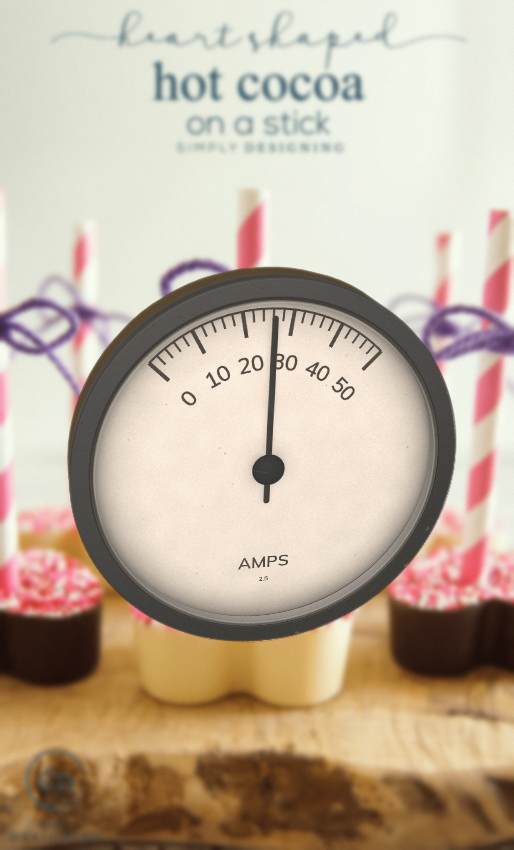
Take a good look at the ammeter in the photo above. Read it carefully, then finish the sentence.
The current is 26 A
